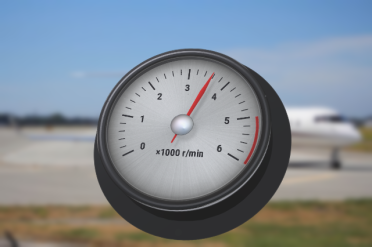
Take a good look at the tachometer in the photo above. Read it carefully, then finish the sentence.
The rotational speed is 3600 rpm
